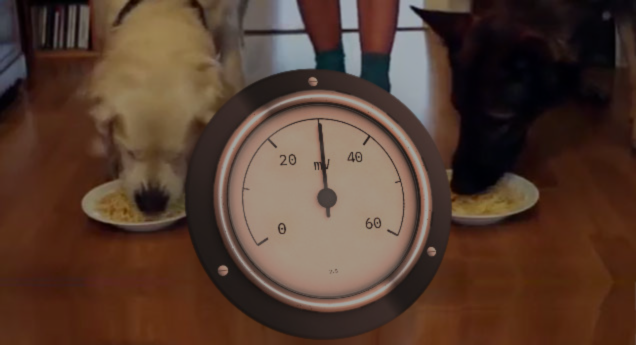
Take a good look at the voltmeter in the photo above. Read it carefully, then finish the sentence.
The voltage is 30 mV
